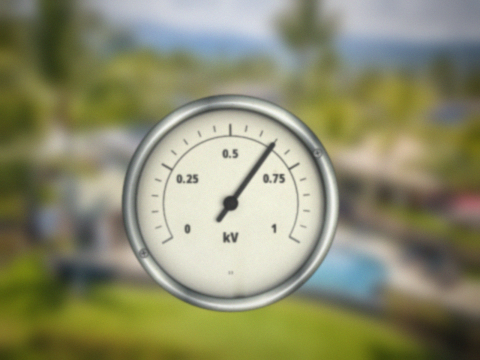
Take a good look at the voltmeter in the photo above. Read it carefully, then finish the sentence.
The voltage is 0.65 kV
